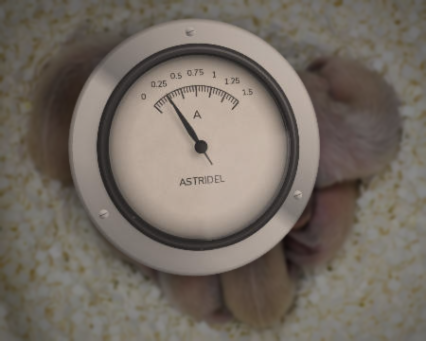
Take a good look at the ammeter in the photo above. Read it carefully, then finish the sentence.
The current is 0.25 A
